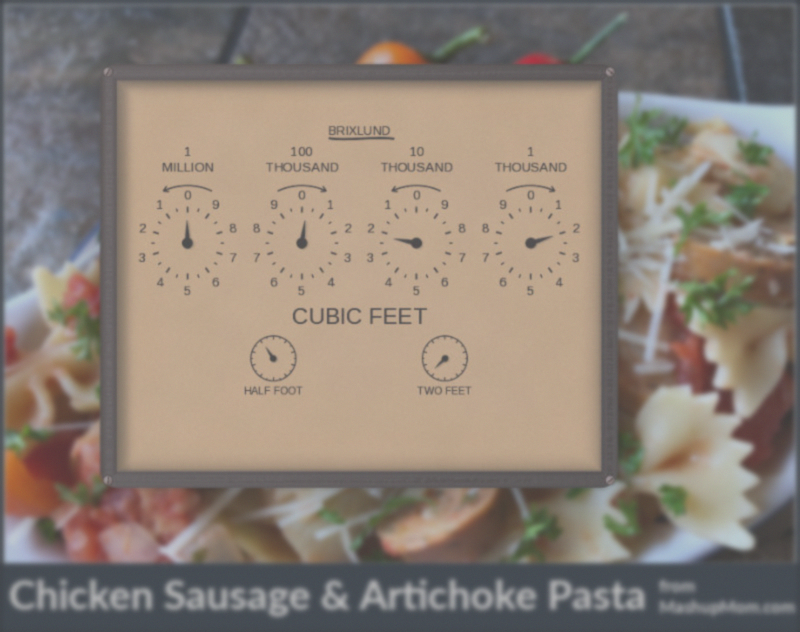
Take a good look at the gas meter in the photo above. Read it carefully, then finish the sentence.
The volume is 2200 ft³
